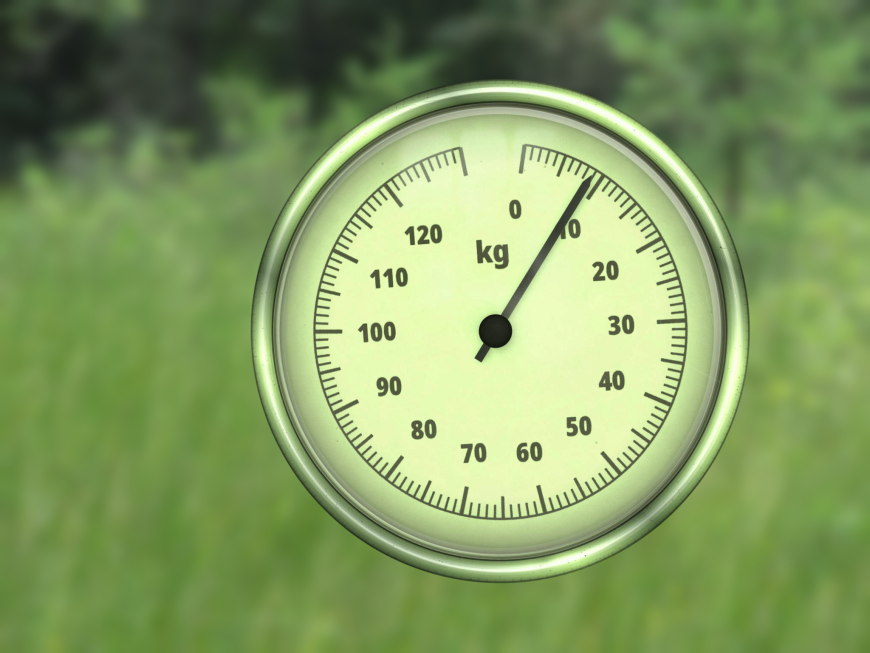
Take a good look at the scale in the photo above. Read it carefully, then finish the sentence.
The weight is 9 kg
